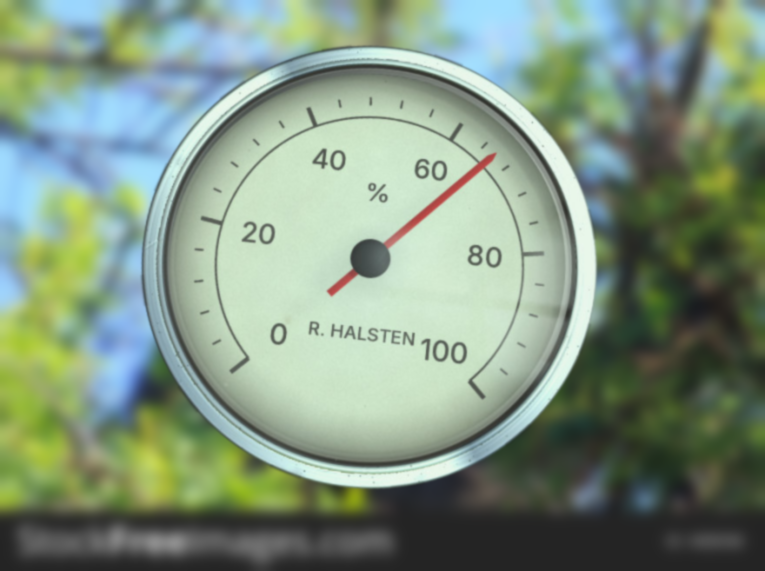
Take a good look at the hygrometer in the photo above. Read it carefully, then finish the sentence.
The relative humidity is 66 %
